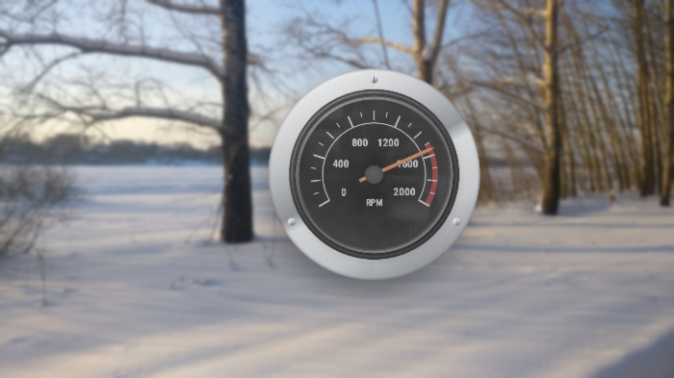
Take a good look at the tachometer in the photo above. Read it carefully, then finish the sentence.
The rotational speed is 1550 rpm
